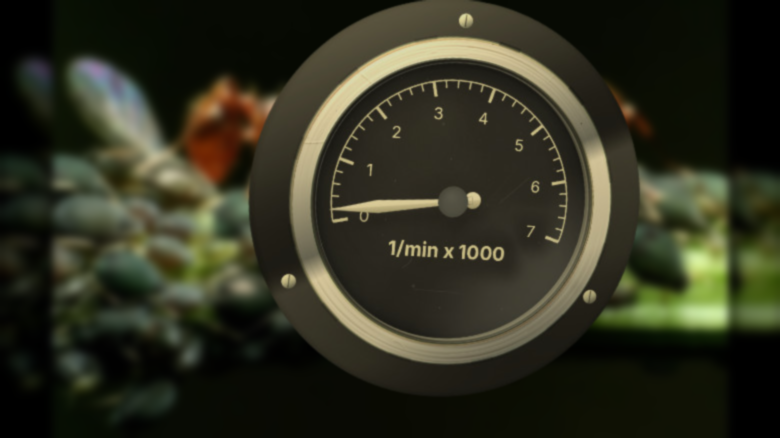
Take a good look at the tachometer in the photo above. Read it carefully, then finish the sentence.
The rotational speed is 200 rpm
